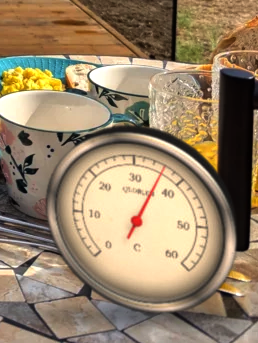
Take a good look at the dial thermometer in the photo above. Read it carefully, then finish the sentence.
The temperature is 36 °C
